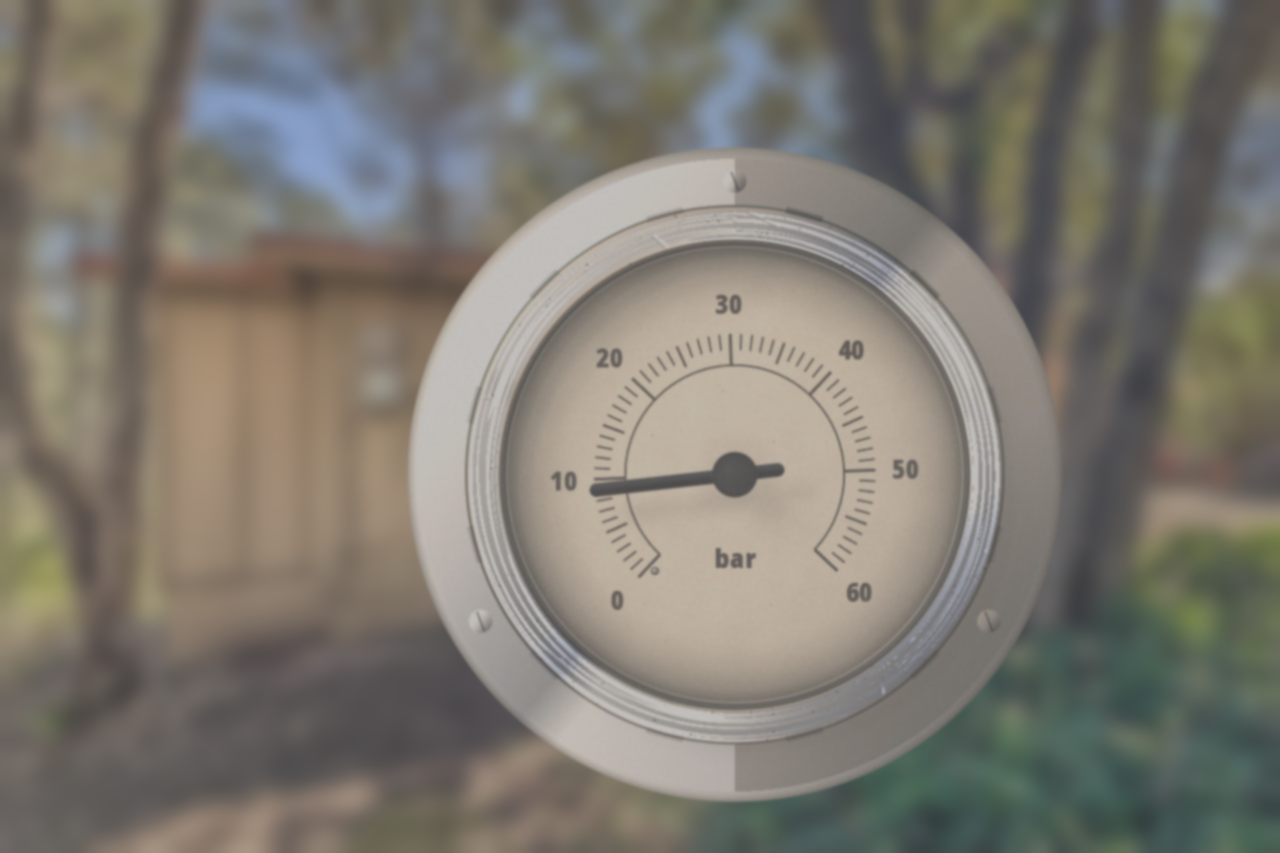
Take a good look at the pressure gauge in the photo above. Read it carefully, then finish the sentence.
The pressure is 9 bar
